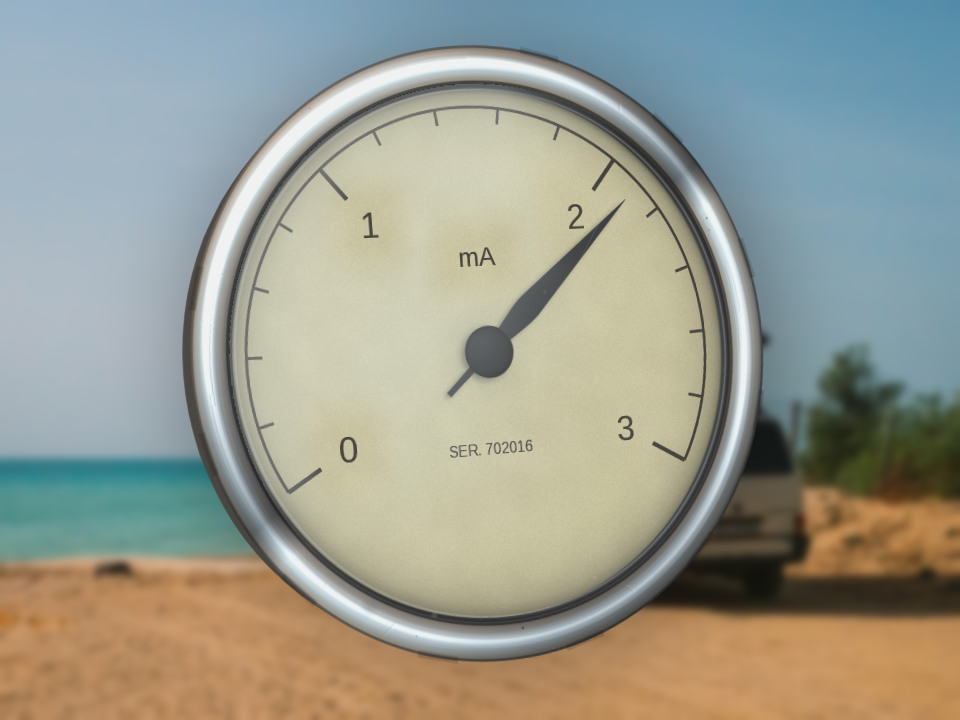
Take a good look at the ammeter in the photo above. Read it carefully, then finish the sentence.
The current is 2.1 mA
